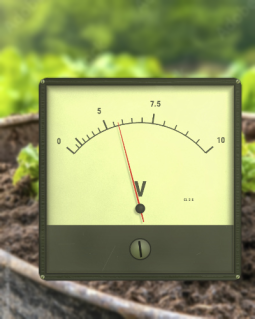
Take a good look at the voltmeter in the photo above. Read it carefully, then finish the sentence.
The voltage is 5.75 V
